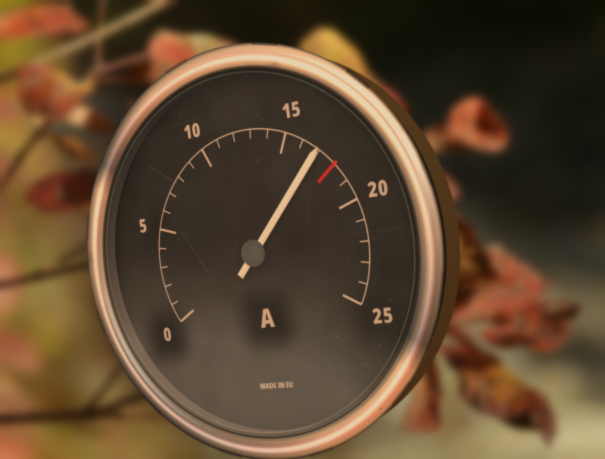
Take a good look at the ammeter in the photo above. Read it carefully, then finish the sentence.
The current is 17 A
